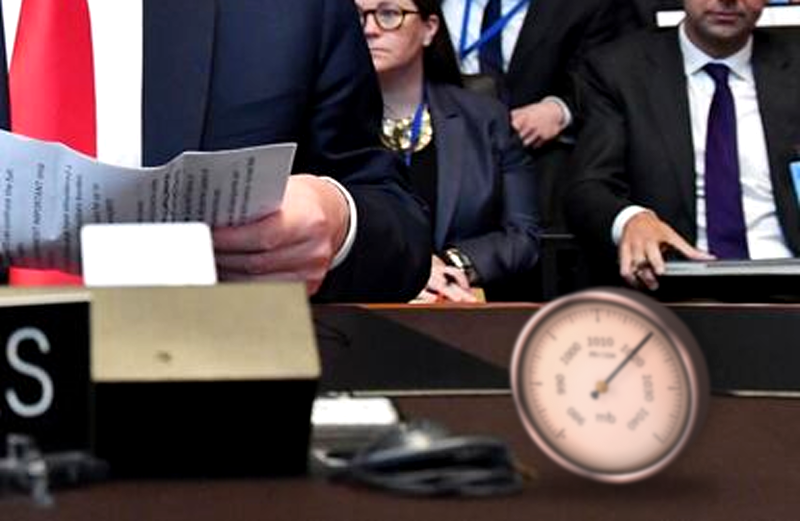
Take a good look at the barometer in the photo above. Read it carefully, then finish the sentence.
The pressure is 1020 mbar
